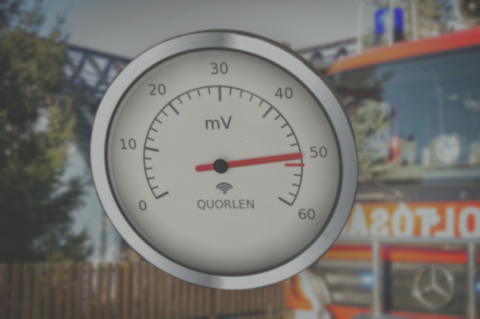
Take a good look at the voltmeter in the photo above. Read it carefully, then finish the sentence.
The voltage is 50 mV
